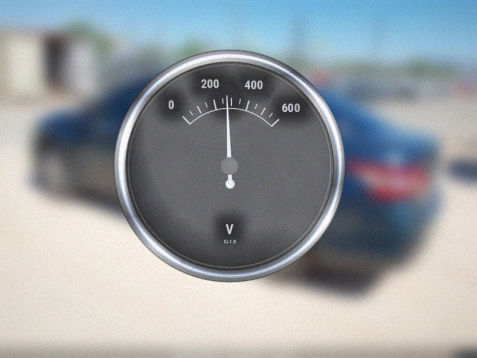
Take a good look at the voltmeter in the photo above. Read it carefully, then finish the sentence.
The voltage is 275 V
